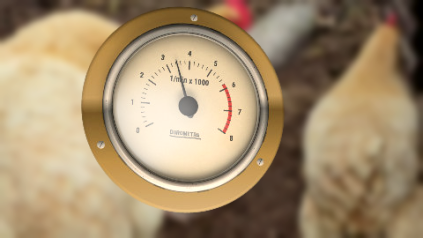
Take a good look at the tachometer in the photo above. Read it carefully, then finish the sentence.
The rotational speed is 3400 rpm
